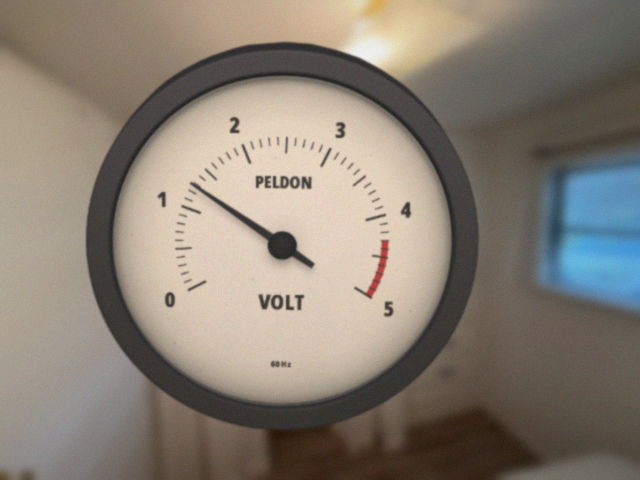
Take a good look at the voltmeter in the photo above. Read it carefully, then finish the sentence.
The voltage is 1.3 V
